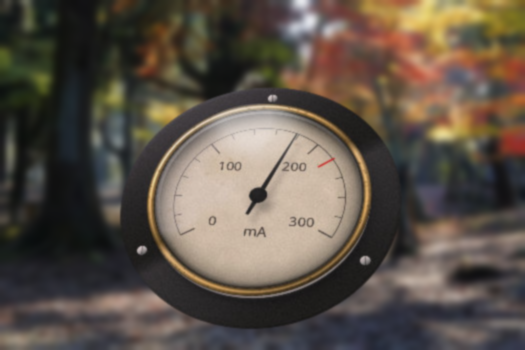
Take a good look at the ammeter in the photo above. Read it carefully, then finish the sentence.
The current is 180 mA
